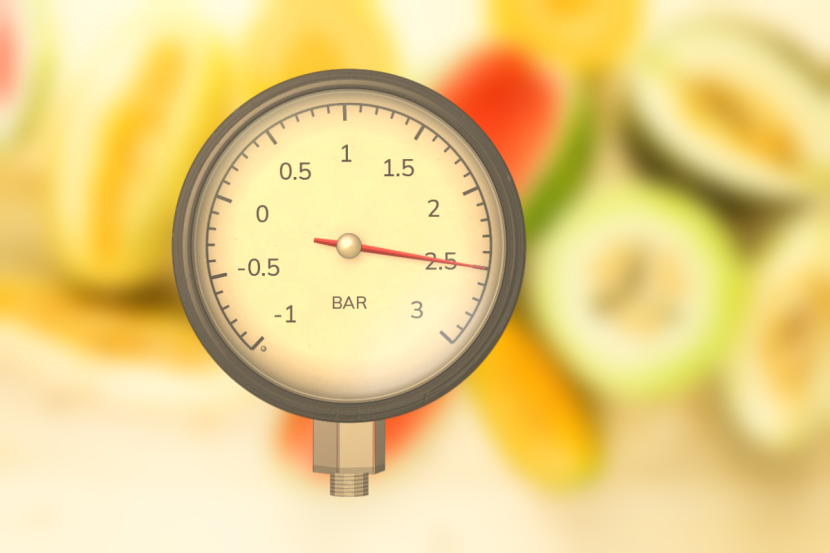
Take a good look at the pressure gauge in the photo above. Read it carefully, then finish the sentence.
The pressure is 2.5 bar
